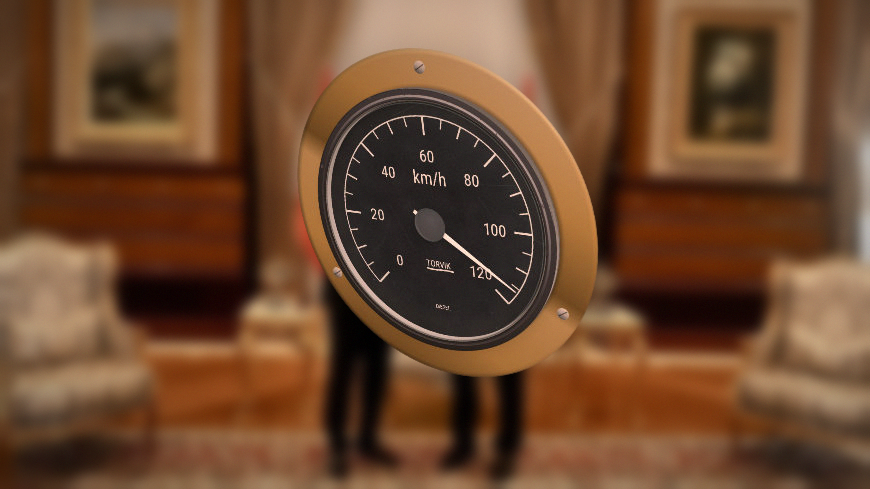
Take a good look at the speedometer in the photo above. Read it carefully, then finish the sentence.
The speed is 115 km/h
